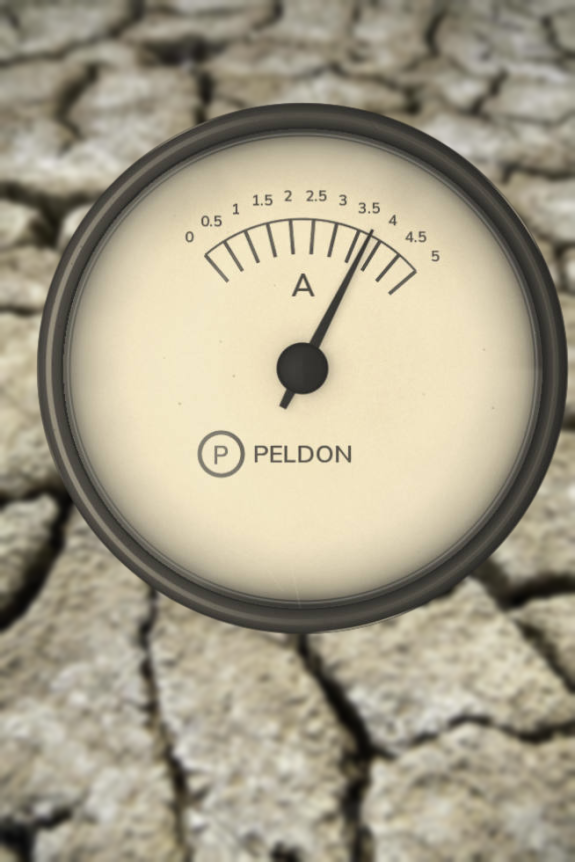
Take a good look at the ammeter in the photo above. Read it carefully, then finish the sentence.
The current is 3.75 A
